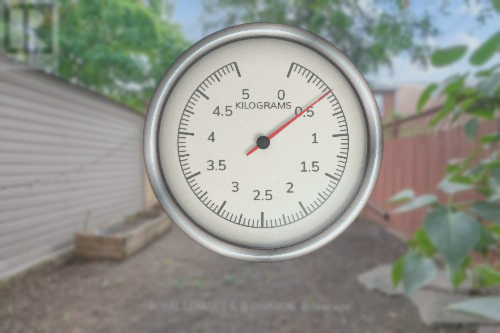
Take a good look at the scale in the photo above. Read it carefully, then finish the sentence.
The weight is 0.5 kg
